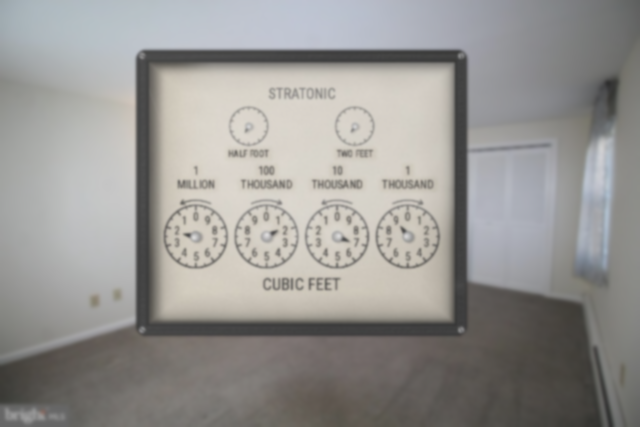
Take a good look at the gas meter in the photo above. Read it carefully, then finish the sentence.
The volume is 216900 ft³
